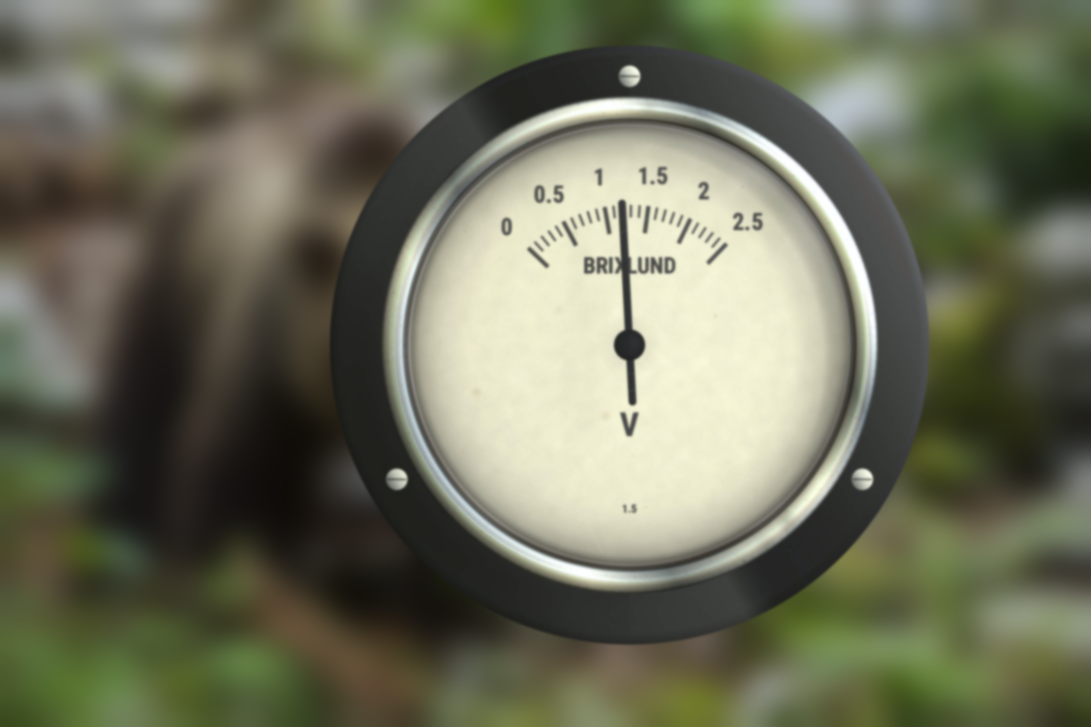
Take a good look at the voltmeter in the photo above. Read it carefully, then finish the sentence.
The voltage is 1.2 V
